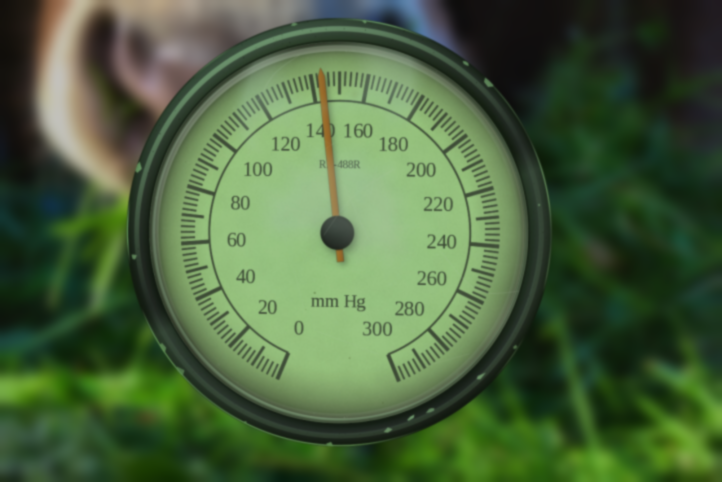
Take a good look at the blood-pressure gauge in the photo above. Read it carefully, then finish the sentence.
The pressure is 144 mmHg
